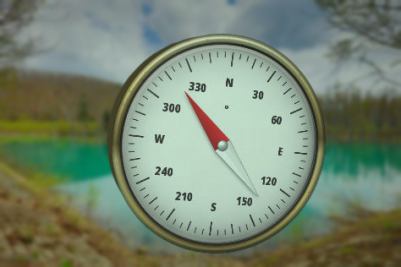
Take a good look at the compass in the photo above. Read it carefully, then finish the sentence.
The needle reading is 317.5 °
